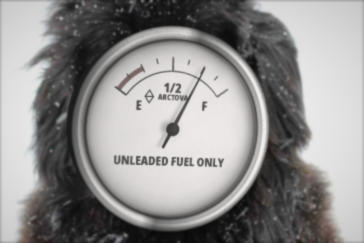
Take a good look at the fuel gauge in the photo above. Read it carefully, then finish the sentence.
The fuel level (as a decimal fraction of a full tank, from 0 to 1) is 0.75
